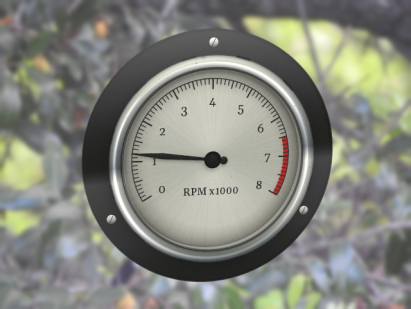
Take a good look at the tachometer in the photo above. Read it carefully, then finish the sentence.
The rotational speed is 1200 rpm
